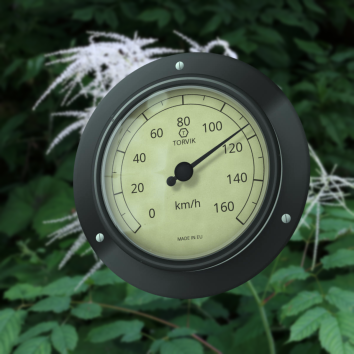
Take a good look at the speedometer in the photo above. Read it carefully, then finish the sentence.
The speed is 115 km/h
